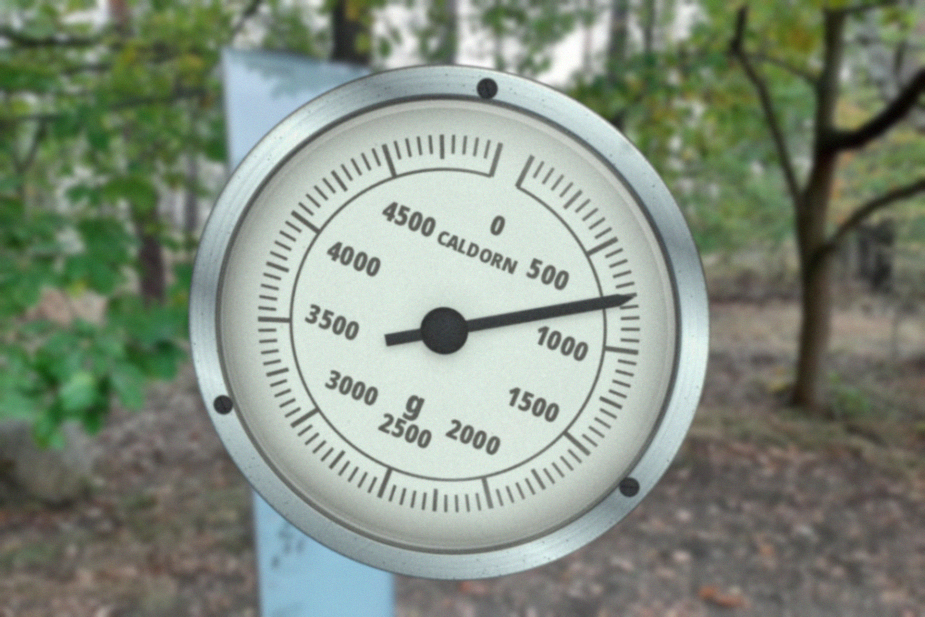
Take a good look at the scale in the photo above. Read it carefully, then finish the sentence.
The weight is 750 g
